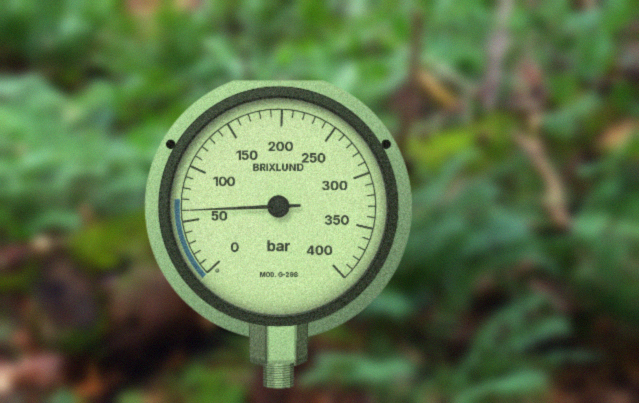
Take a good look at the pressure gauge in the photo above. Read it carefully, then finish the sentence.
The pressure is 60 bar
